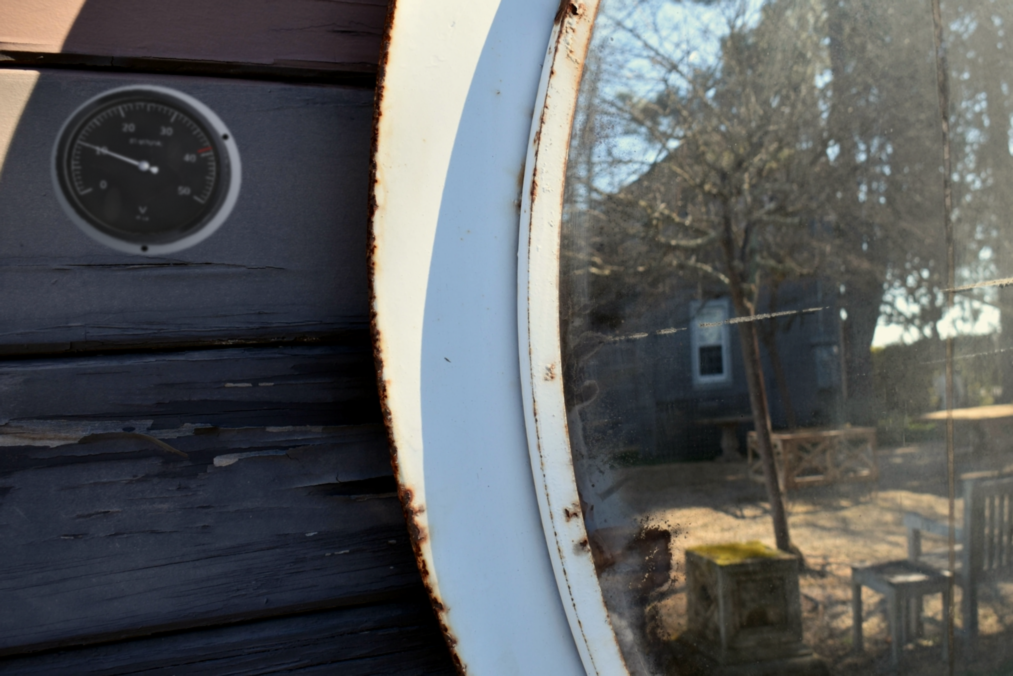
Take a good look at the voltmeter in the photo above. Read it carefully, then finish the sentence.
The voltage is 10 V
